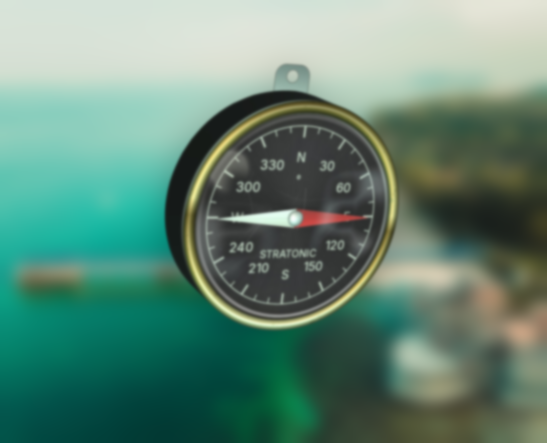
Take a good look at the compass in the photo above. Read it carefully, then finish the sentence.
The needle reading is 90 °
